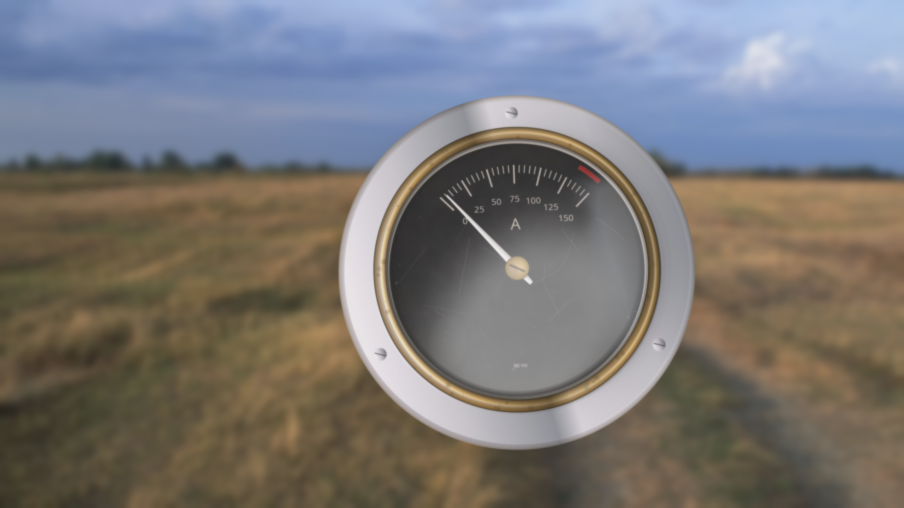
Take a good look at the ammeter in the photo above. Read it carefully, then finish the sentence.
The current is 5 A
